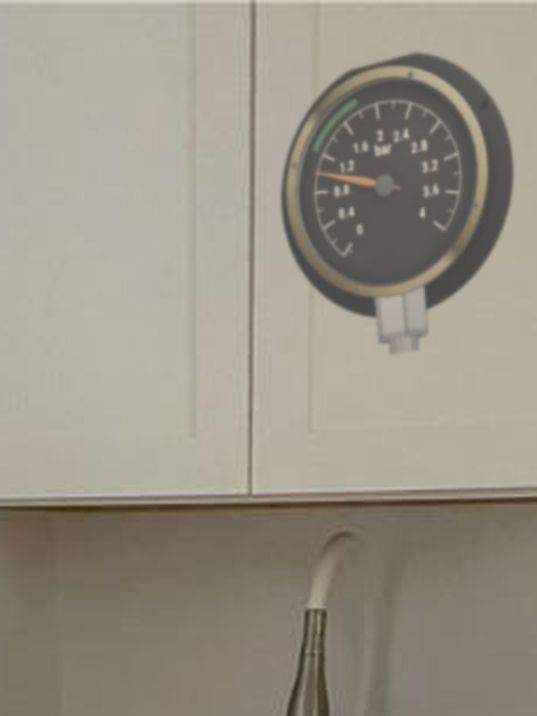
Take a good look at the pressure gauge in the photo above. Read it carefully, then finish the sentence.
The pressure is 1 bar
